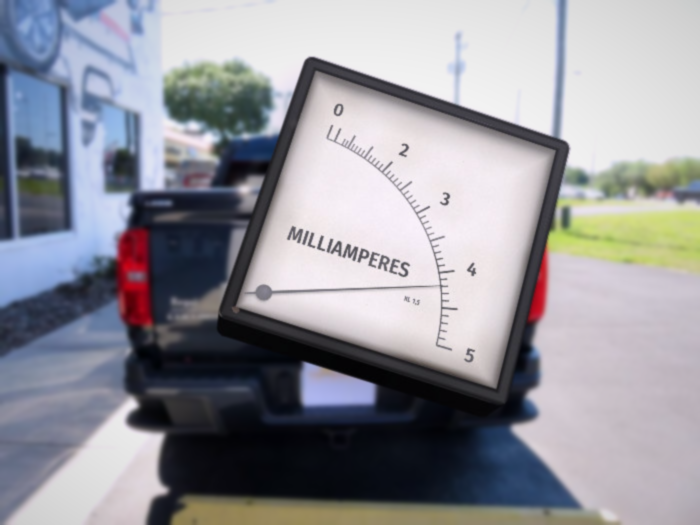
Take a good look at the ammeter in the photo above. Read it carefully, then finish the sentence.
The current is 4.2 mA
